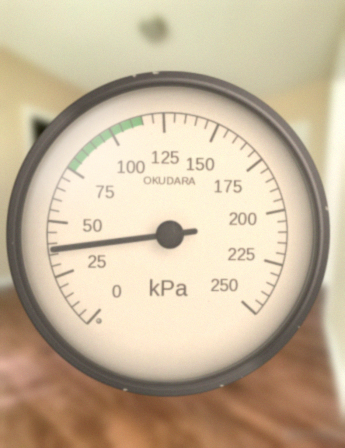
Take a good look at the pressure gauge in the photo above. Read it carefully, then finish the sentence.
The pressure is 37.5 kPa
